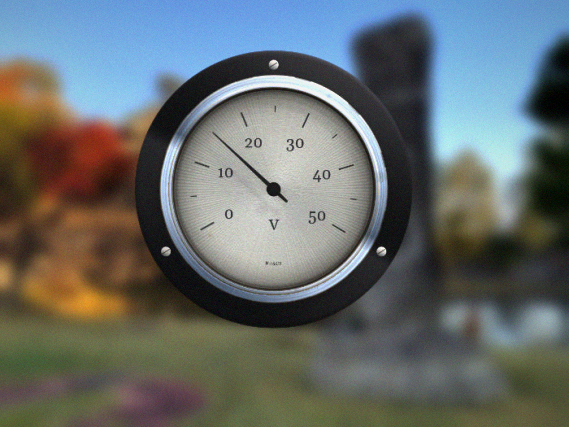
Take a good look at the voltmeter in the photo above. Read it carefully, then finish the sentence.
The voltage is 15 V
